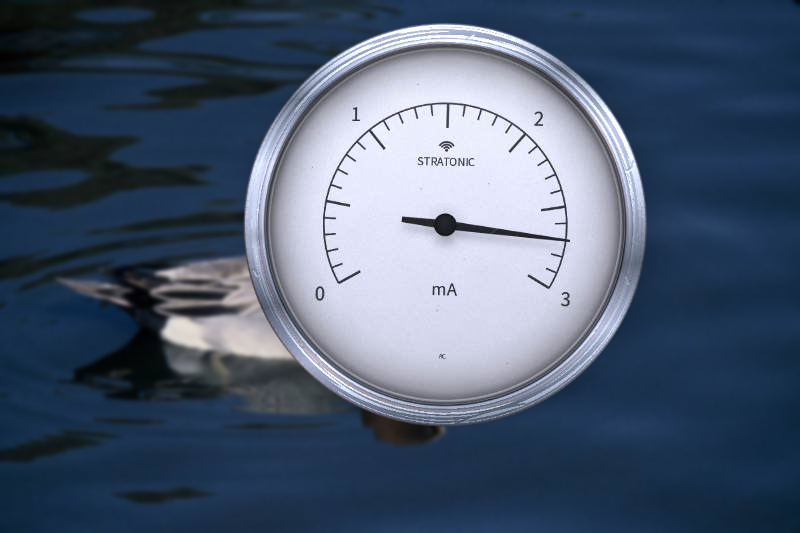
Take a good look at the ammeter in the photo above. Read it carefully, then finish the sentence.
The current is 2.7 mA
